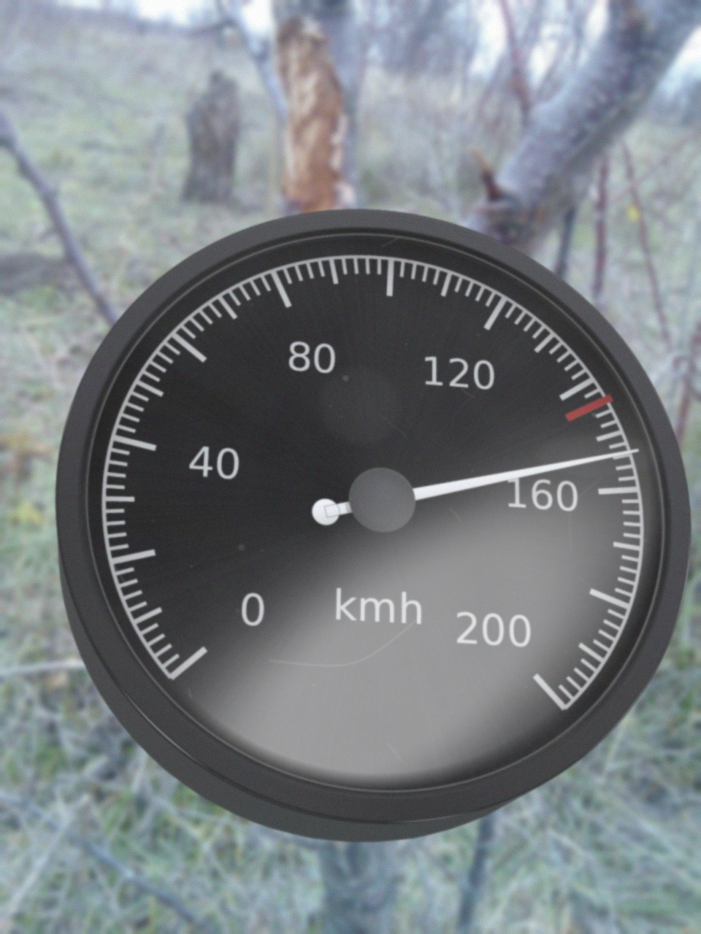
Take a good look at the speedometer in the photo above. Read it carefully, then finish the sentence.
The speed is 154 km/h
